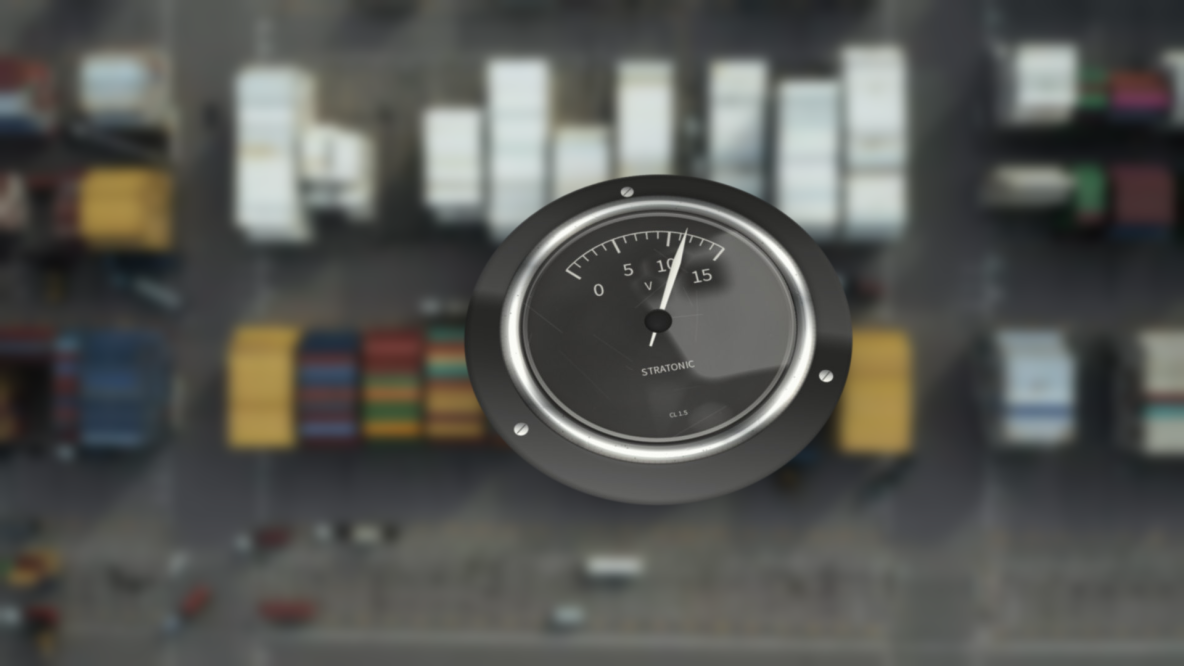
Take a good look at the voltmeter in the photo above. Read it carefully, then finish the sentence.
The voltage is 11.5 V
